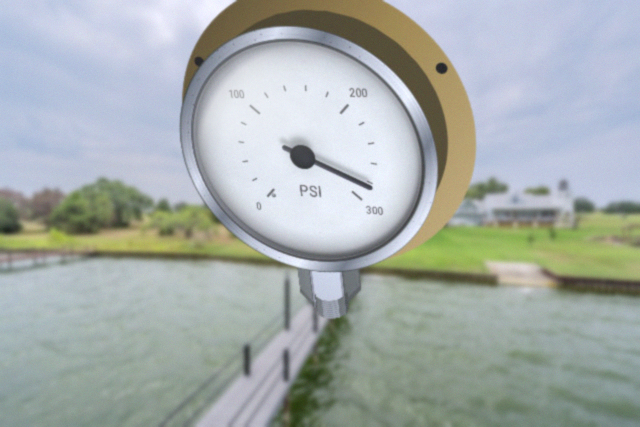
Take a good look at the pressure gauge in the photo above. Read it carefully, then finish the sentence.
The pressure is 280 psi
